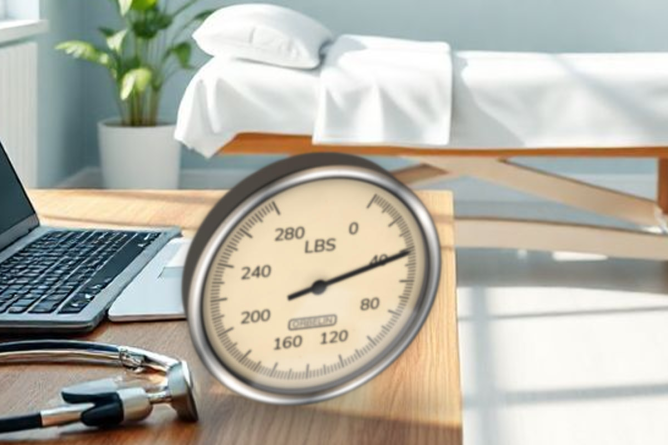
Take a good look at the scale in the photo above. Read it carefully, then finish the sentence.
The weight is 40 lb
